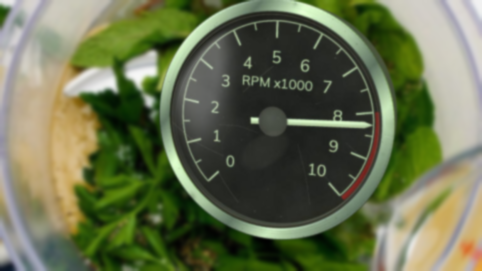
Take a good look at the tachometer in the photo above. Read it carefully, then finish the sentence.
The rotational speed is 8250 rpm
